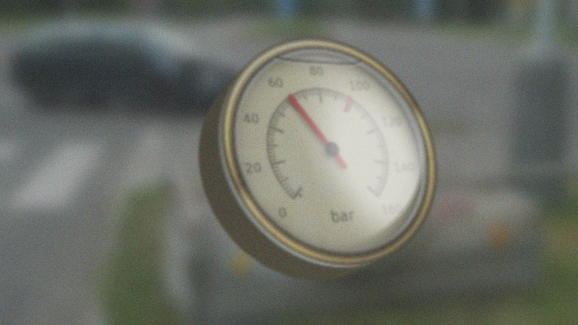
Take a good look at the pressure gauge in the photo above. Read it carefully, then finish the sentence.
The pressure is 60 bar
